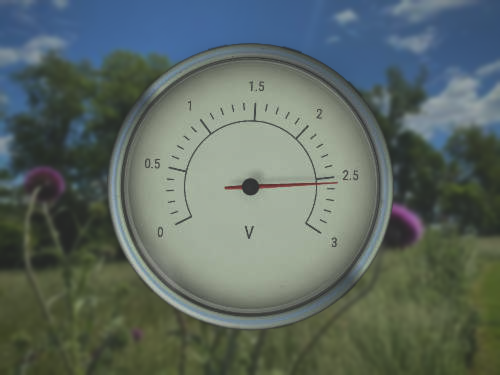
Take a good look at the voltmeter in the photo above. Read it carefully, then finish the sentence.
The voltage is 2.55 V
